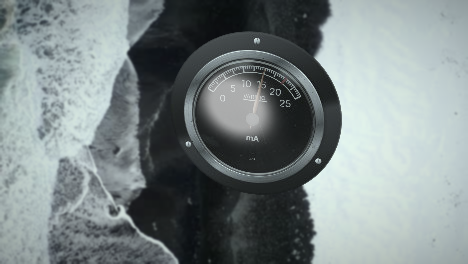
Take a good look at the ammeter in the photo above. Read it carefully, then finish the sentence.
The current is 15 mA
